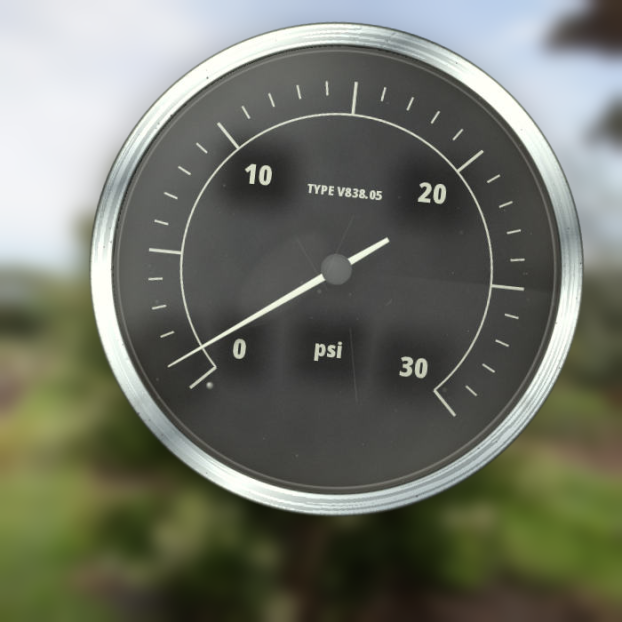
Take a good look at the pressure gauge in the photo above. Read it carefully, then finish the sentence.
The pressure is 1 psi
